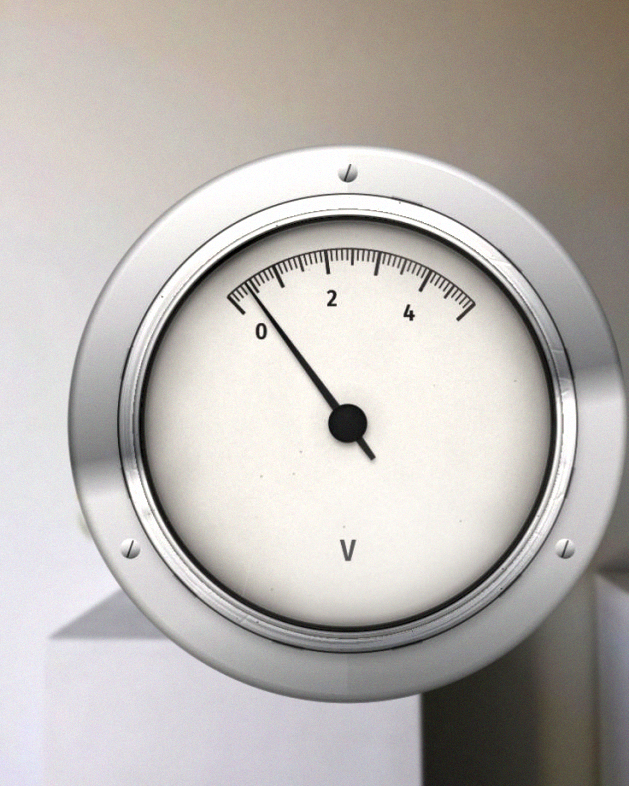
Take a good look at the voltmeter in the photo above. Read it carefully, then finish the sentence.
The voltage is 0.4 V
